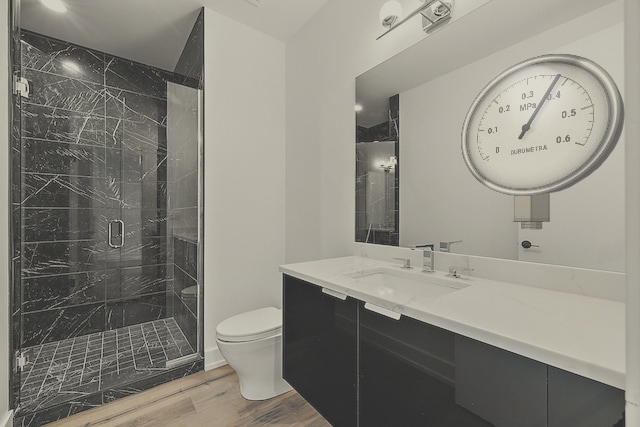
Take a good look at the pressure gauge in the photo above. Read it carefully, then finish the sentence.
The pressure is 0.38 MPa
